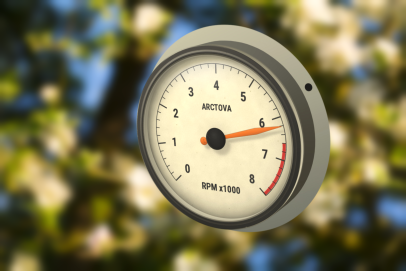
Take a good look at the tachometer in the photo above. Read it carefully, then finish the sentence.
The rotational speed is 6200 rpm
